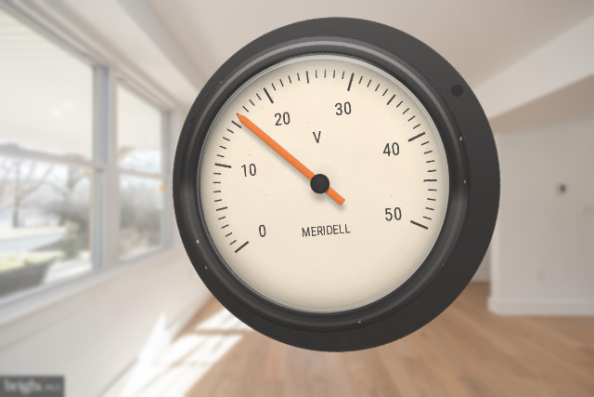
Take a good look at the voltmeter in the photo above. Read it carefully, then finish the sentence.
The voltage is 16 V
